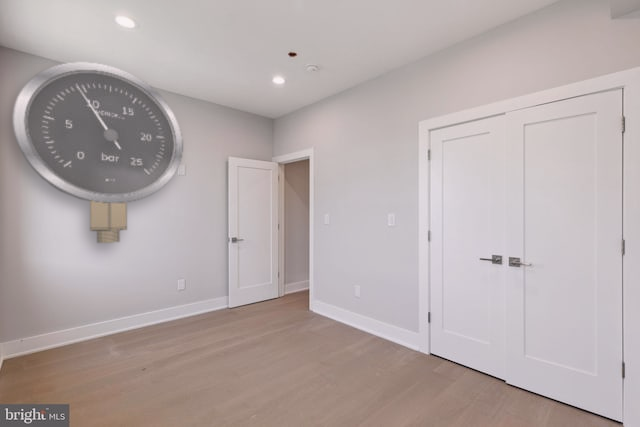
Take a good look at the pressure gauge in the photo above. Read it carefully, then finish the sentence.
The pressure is 9.5 bar
